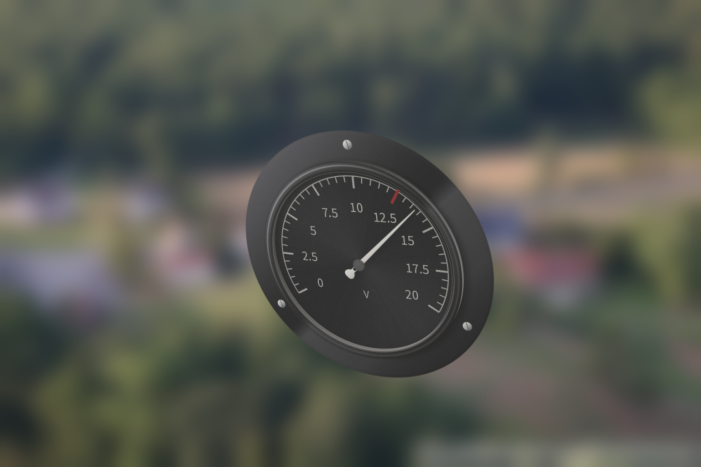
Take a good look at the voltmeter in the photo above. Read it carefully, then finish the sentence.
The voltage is 13.75 V
